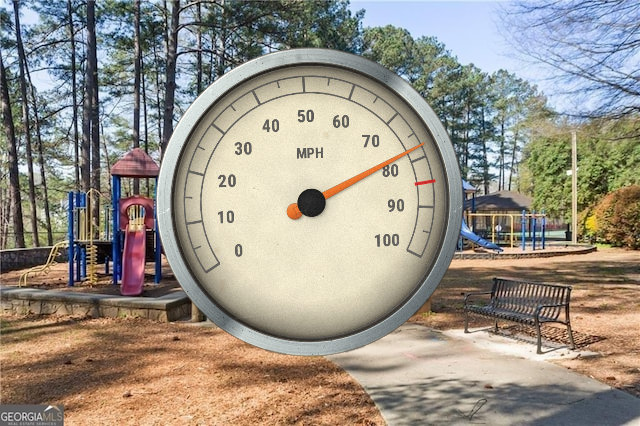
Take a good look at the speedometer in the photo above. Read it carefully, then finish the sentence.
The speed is 77.5 mph
